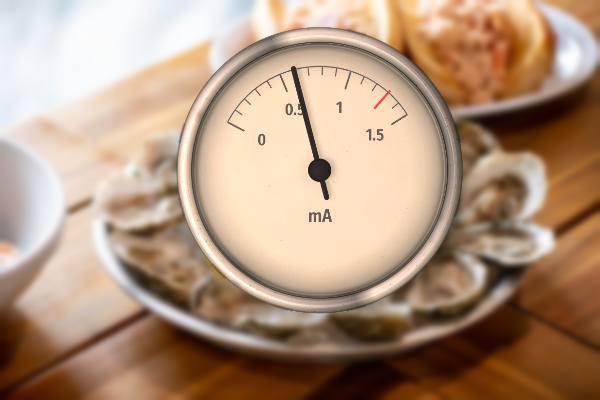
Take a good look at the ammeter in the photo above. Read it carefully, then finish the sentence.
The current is 0.6 mA
